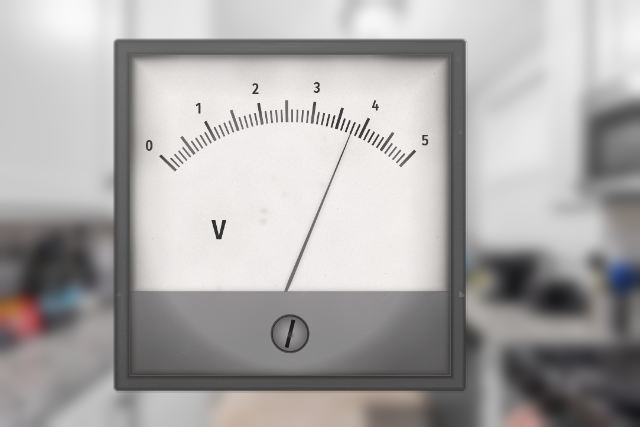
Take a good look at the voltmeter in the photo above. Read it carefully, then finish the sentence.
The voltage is 3.8 V
